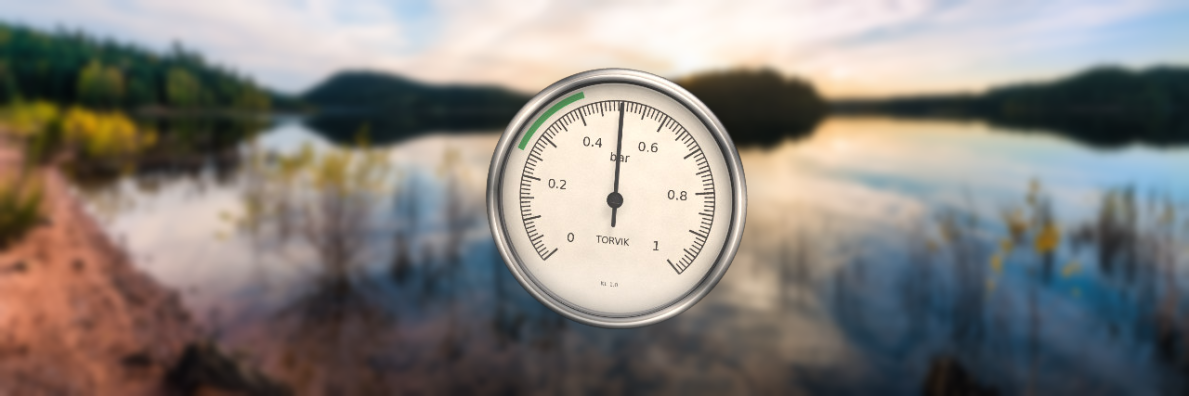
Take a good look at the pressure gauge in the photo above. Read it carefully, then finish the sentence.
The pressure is 0.5 bar
